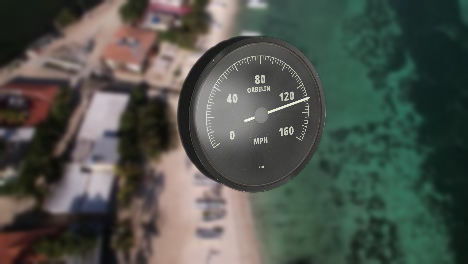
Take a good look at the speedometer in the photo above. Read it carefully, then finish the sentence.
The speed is 130 mph
